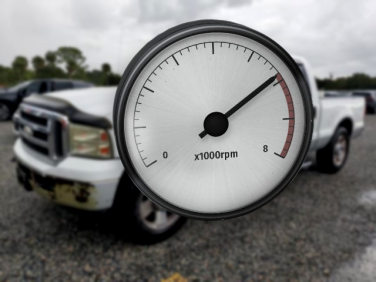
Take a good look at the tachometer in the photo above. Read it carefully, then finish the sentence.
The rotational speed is 5800 rpm
